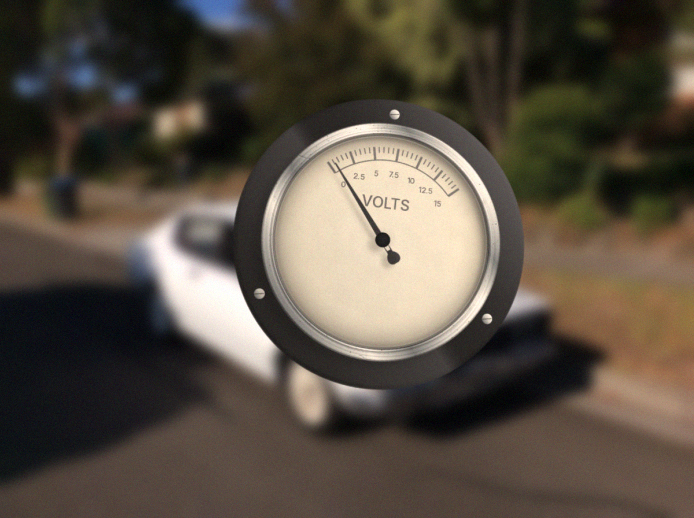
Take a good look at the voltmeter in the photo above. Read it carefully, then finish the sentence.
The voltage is 0.5 V
